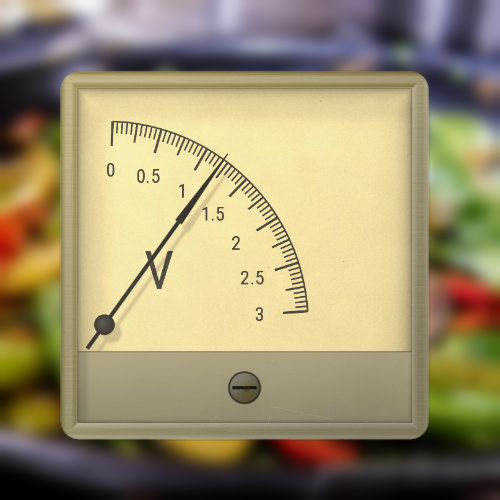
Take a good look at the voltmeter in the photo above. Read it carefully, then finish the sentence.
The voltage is 1.2 V
